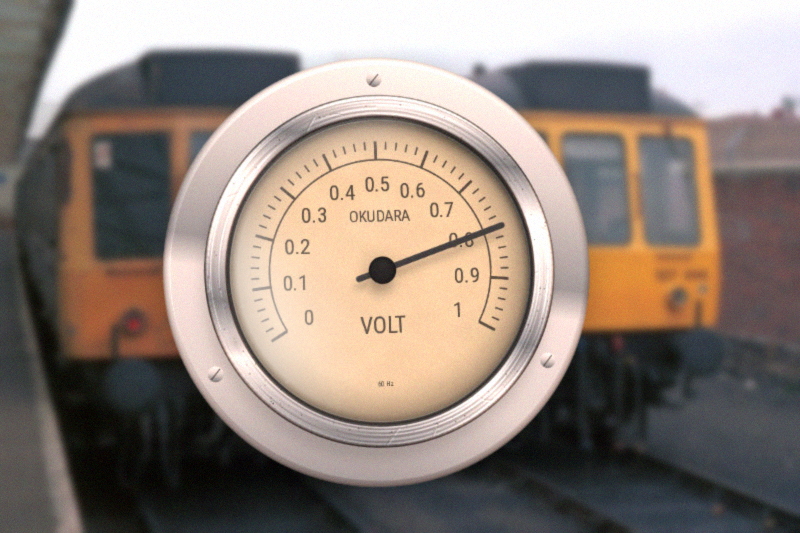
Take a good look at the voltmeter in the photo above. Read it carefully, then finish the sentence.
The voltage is 0.8 V
